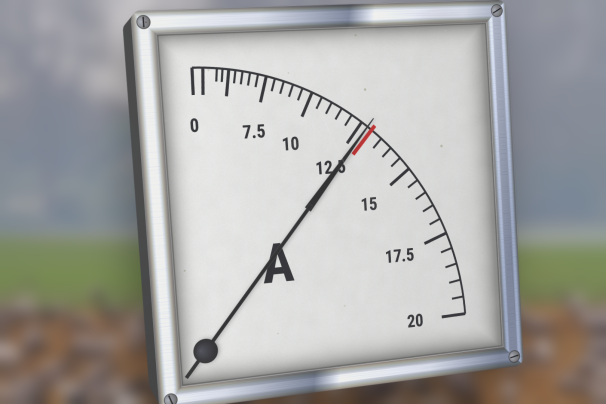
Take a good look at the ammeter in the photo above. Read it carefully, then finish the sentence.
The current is 12.75 A
